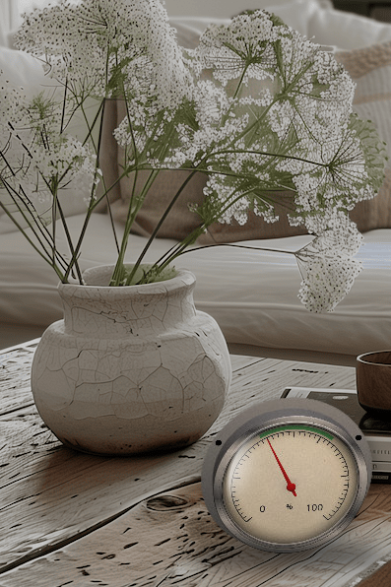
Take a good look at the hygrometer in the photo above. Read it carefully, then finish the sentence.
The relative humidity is 40 %
